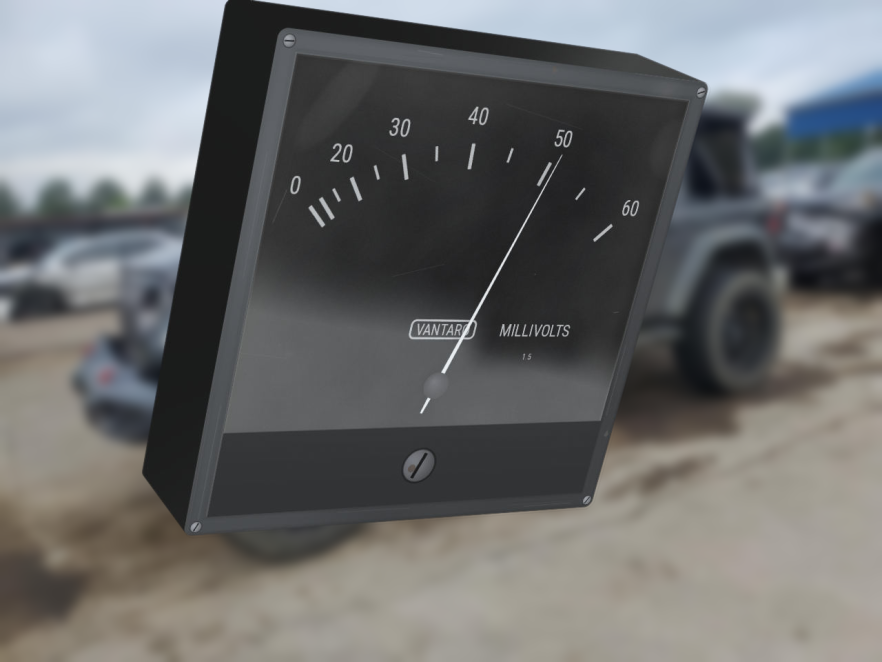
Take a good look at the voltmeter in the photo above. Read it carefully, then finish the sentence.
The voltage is 50 mV
